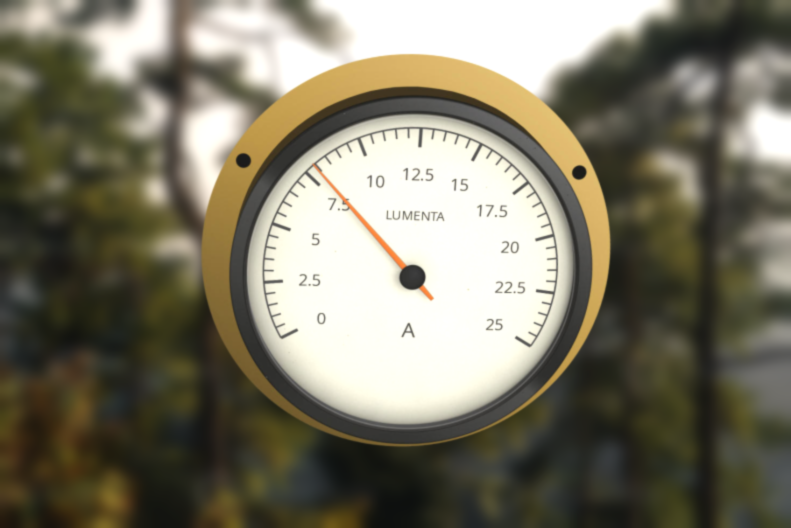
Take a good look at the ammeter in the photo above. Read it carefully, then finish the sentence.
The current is 8 A
